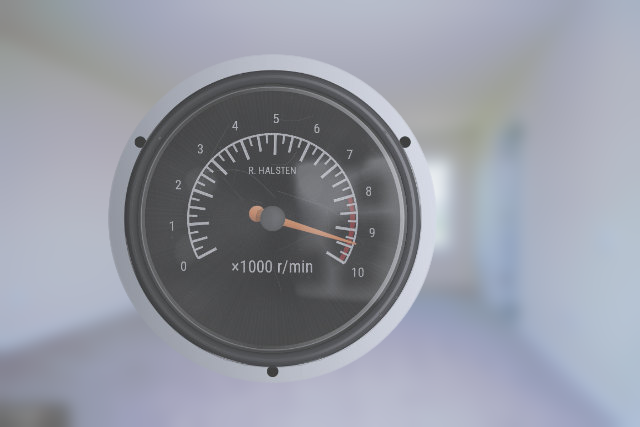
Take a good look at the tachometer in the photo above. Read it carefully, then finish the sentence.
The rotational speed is 9375 rpm
